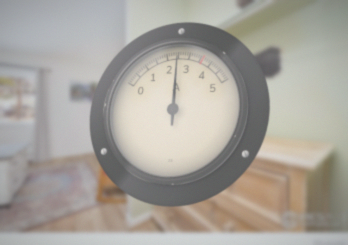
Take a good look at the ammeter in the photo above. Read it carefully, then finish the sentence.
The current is 2.5 A
